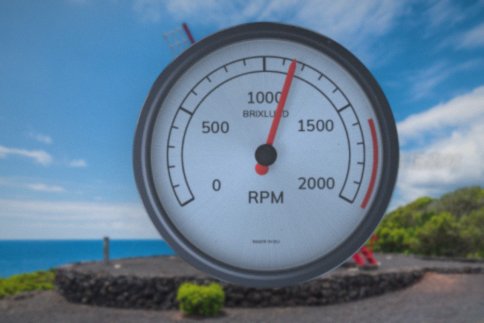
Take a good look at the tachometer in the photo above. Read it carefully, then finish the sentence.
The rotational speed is 1150 rpm
